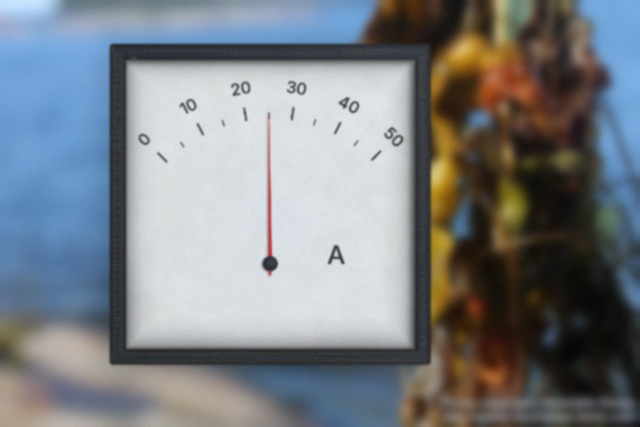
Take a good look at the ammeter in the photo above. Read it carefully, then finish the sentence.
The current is 25 A
